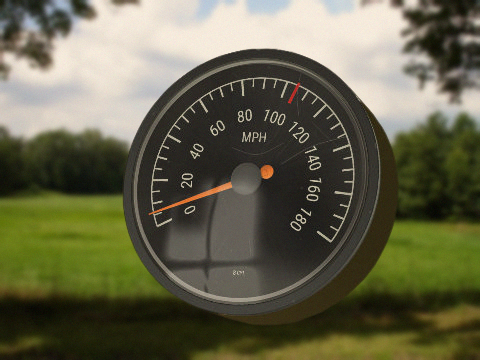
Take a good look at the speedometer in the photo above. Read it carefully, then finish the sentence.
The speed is 5 mph
